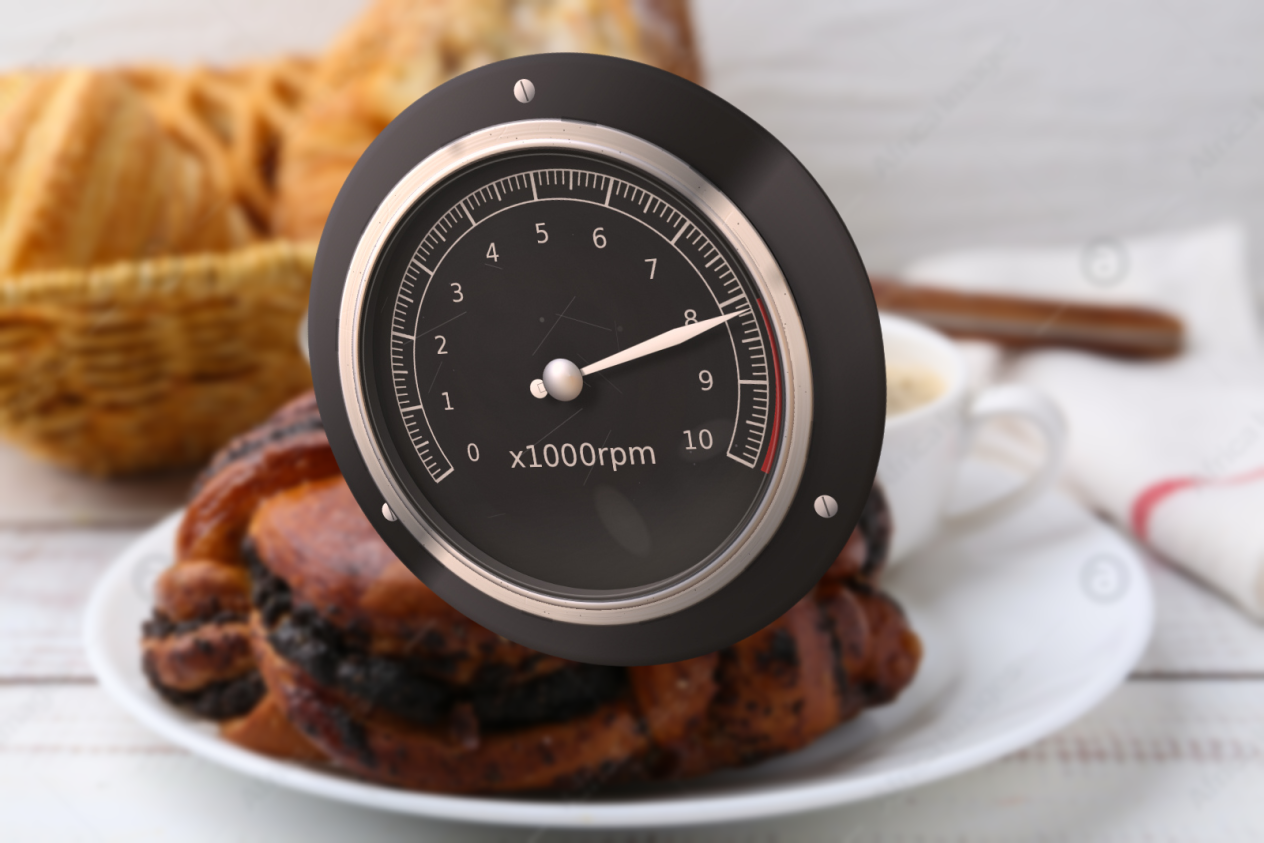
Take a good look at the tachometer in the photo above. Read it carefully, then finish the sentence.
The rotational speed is 8150 rpm
